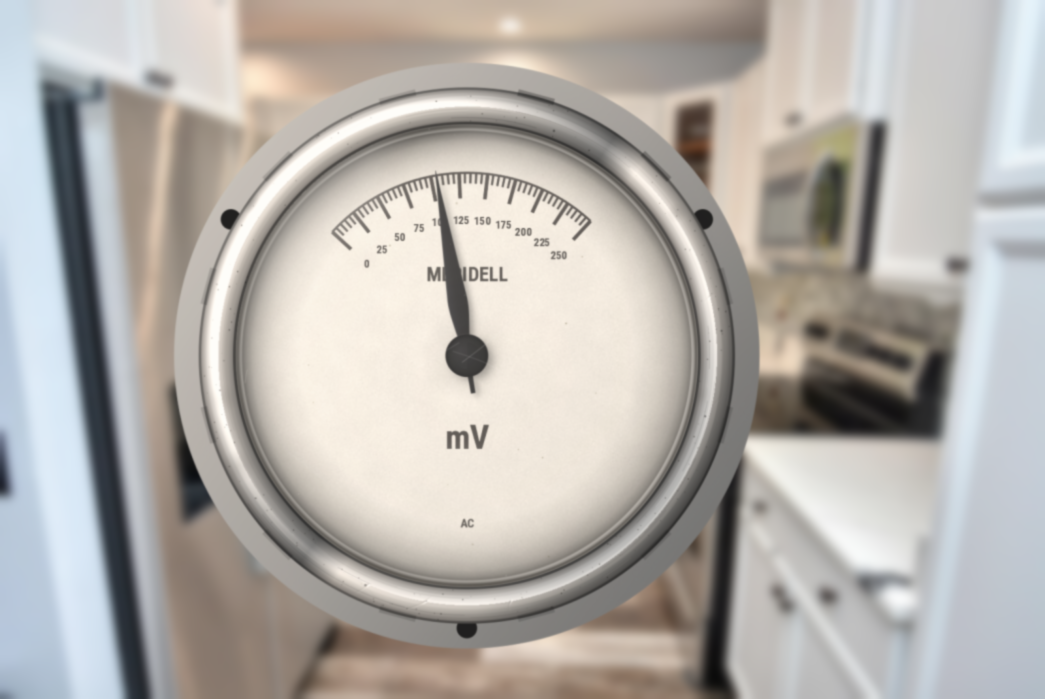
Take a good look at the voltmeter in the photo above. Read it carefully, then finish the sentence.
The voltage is 105 mV
